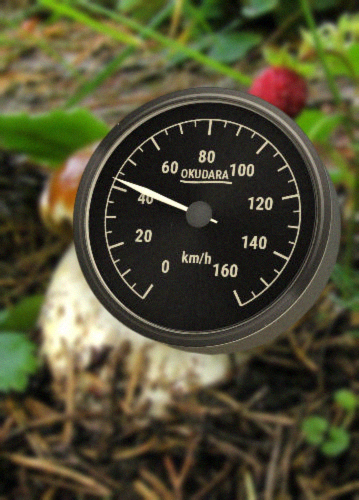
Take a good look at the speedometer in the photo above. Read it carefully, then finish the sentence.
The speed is 42.5 km/h
